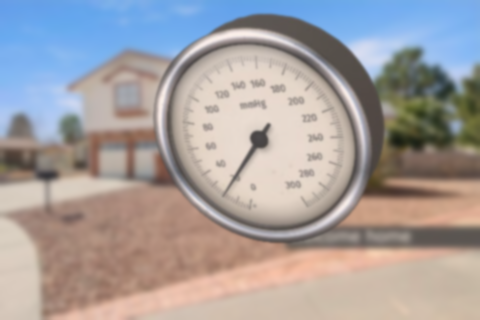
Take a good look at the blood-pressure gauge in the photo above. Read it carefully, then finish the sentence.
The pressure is 20 mmHg
